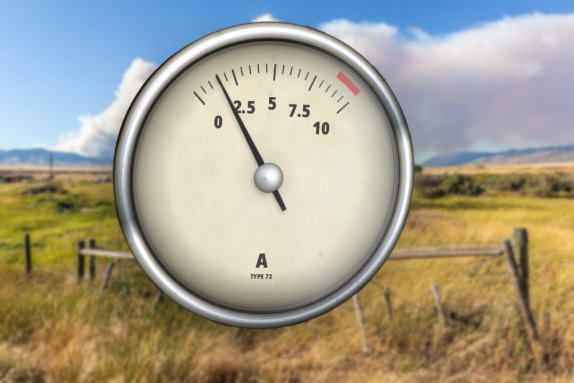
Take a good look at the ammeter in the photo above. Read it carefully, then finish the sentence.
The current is 1.5 A
